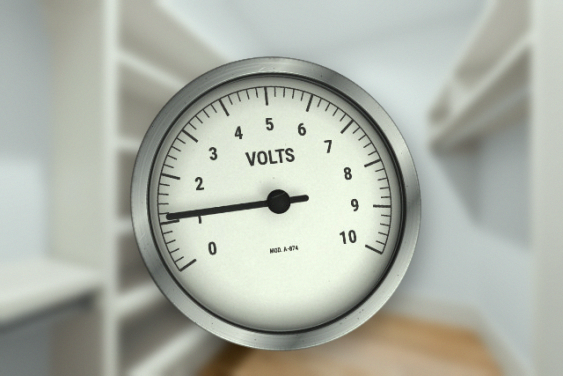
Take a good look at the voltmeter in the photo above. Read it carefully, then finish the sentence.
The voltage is 1.1 V
